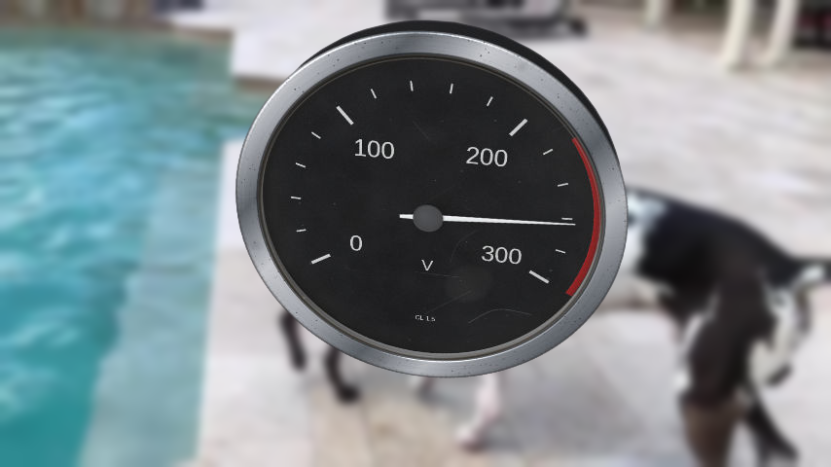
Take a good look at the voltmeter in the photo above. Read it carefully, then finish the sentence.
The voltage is 260 V
